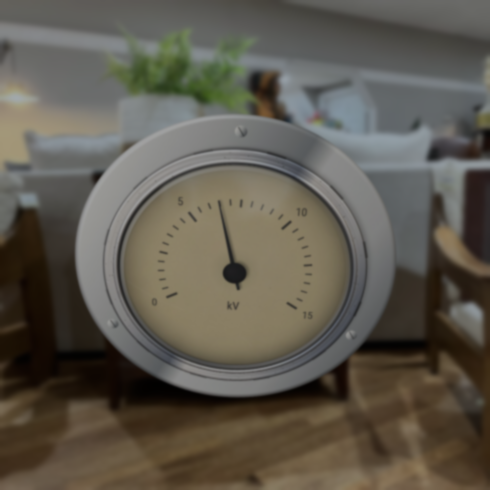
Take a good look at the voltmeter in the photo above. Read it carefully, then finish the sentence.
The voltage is 6.5 kV
